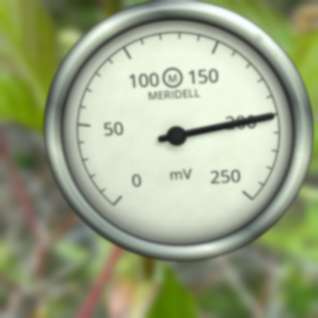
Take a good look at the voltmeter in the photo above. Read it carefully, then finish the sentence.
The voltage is 200 mV
